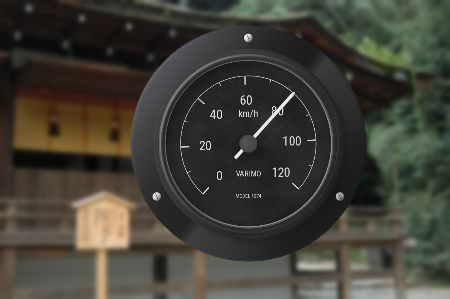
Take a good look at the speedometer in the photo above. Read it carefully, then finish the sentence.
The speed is 80 km/h
